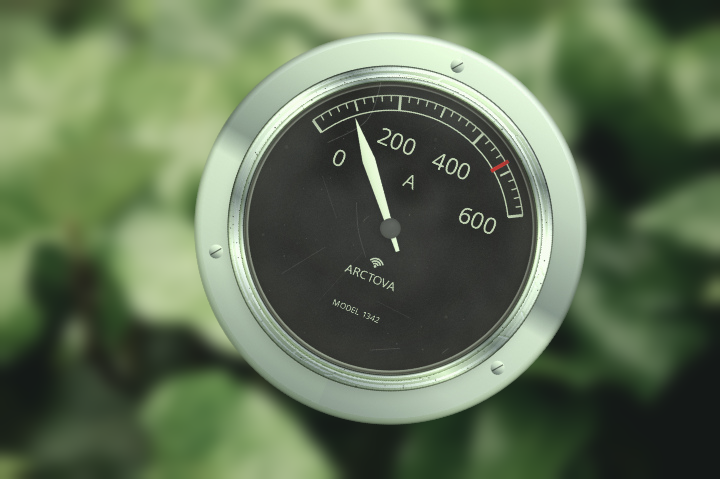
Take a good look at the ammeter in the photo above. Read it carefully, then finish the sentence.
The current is 90 A
